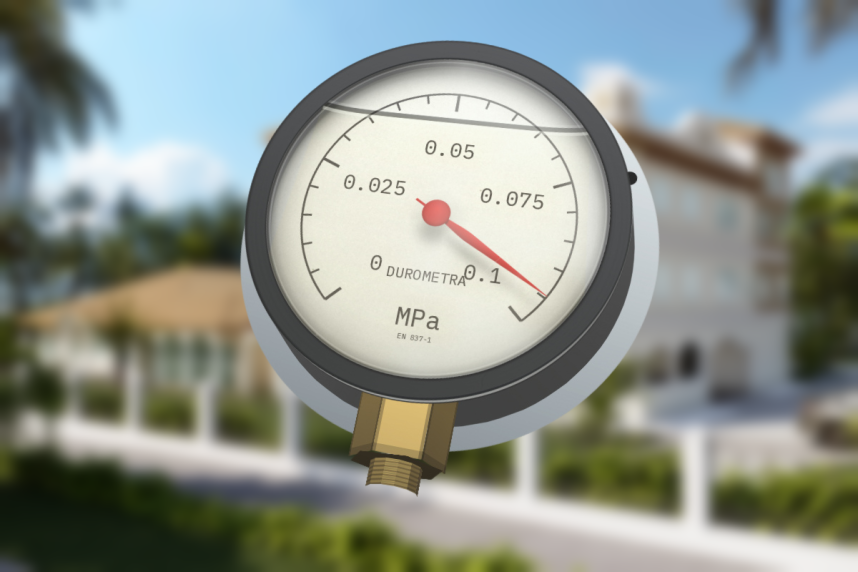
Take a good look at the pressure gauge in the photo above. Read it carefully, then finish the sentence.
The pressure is 0.095 MPa
